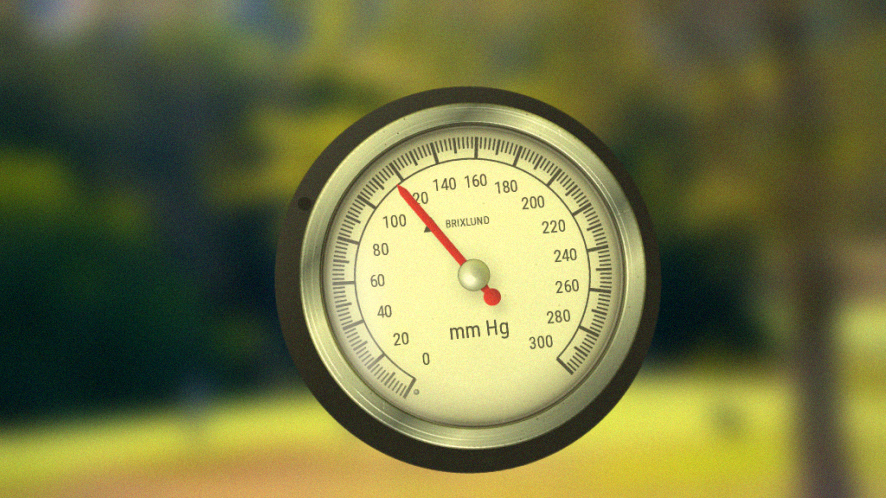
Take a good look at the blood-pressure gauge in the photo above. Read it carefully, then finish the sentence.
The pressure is 116 mmHg
